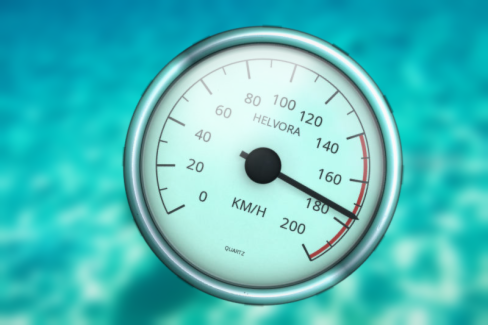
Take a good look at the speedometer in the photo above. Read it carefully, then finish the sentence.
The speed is 175 km/h
